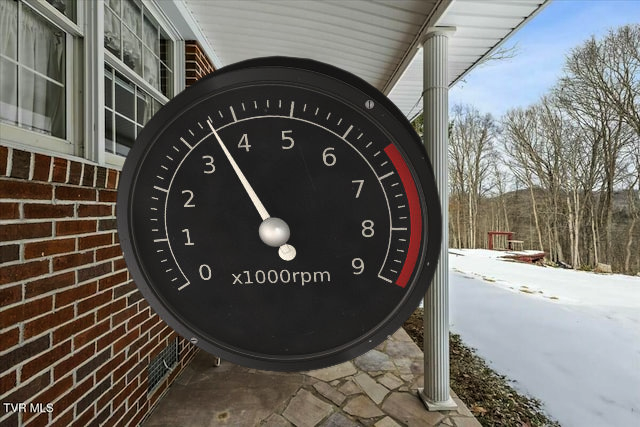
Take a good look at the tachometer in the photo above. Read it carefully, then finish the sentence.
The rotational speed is 3600 rpm
